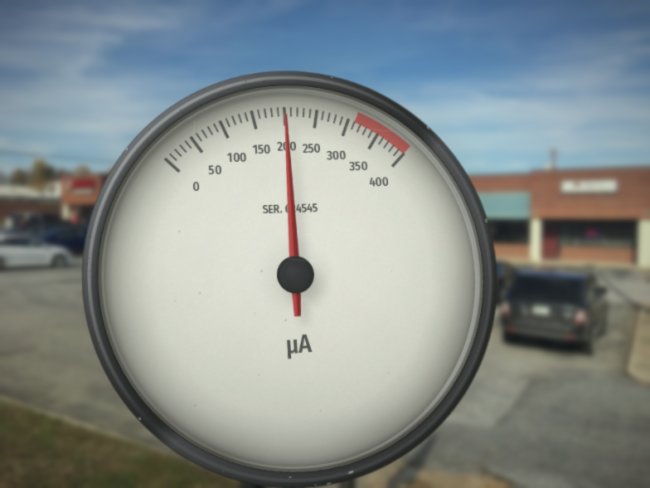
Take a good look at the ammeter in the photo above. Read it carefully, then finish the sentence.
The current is 200 µA
